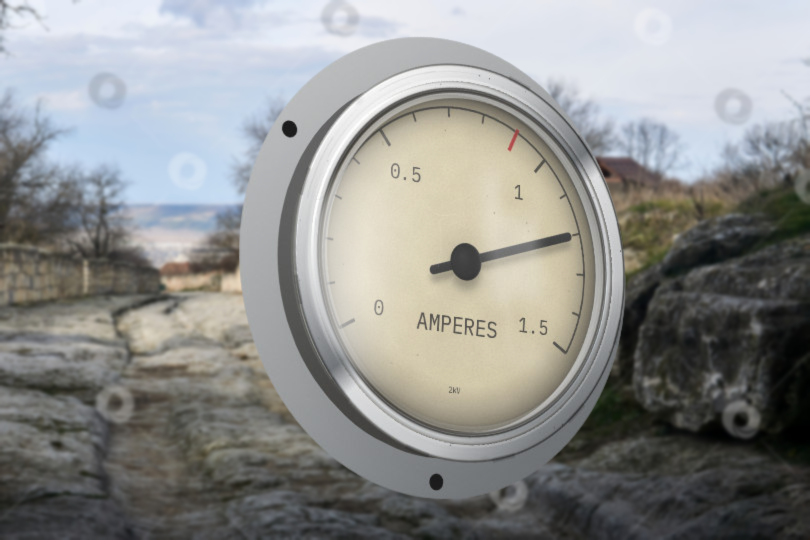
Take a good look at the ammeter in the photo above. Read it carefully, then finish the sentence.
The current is 1.2 A
